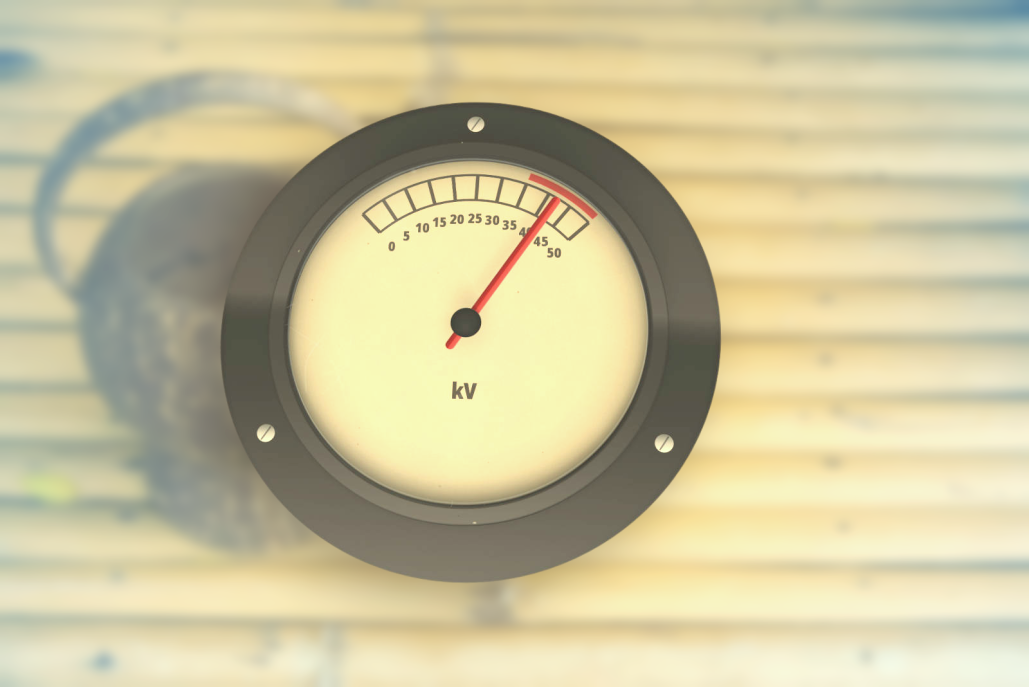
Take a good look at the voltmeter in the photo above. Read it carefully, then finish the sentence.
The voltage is 42.5 kV
